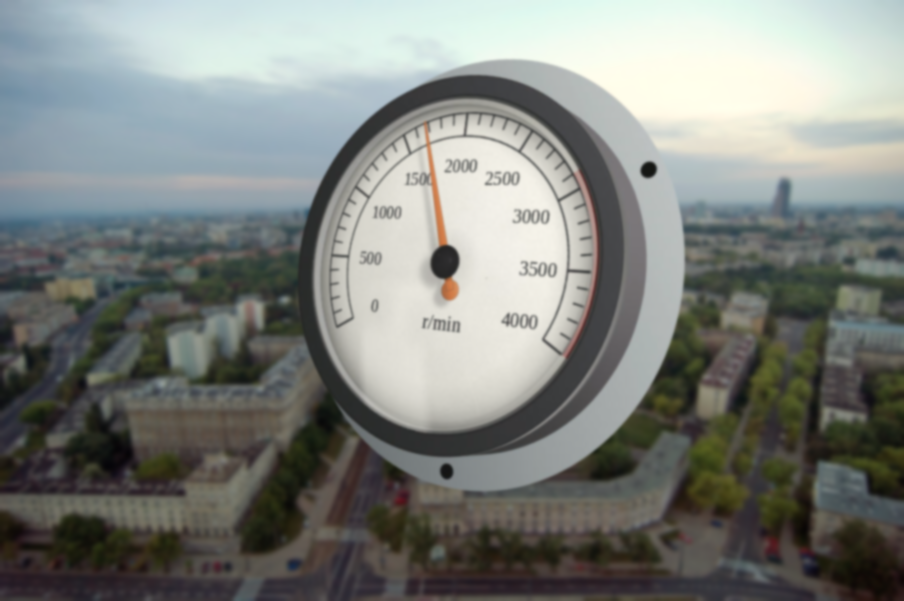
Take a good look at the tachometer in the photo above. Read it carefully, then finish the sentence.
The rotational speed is 1700 rpm
